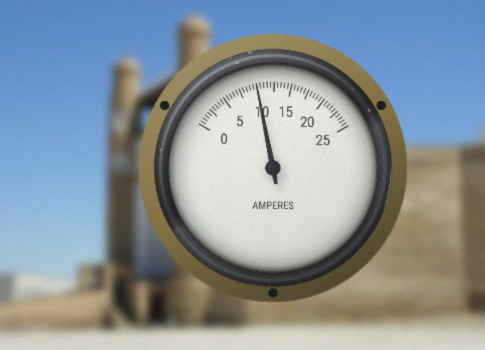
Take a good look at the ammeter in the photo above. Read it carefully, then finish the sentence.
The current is 10 A
